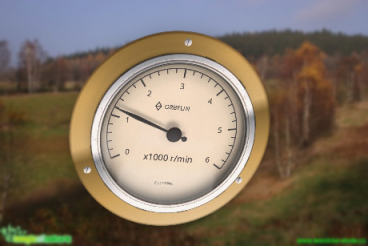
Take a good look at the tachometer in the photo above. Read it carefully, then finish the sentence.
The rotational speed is 1200 rpm
